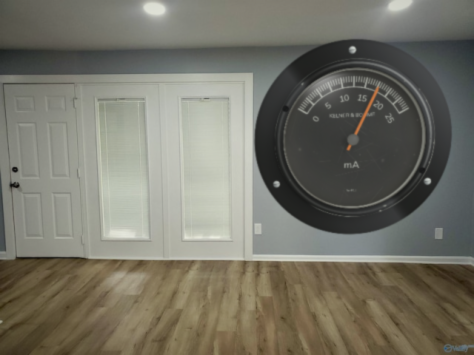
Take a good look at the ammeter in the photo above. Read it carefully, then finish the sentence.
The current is 17.5 mA
